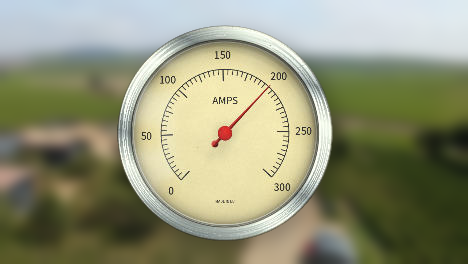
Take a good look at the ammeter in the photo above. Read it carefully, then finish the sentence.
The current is 200 A
